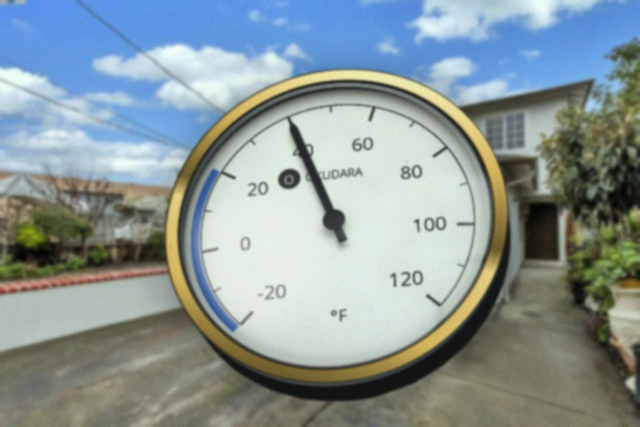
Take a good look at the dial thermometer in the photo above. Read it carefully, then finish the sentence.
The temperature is 40 °F
